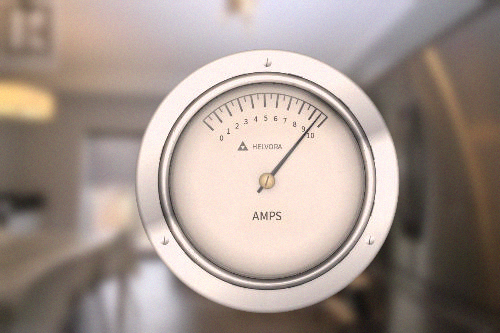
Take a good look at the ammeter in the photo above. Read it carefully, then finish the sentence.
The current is 9.5 A
